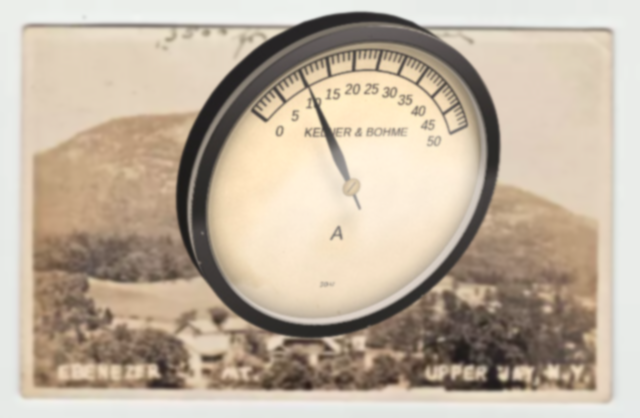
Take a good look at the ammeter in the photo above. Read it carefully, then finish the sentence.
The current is 10 A
